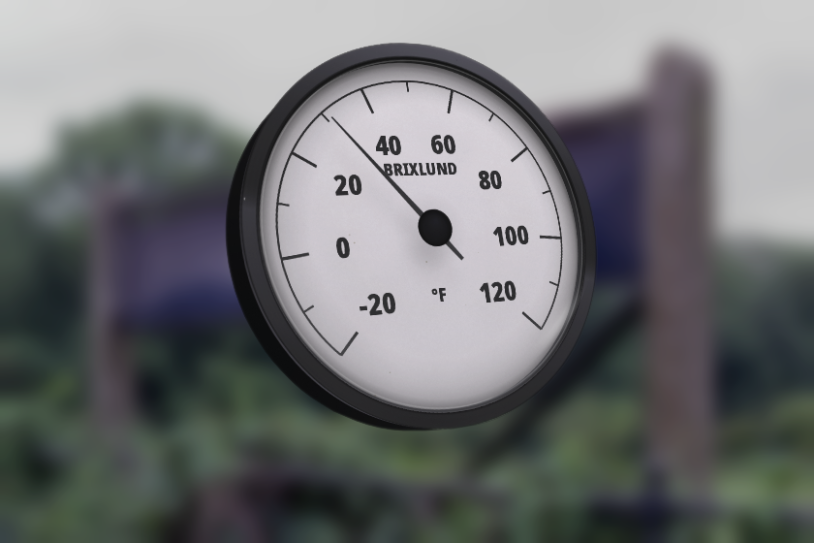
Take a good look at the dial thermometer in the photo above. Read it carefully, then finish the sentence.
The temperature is 30 °F
